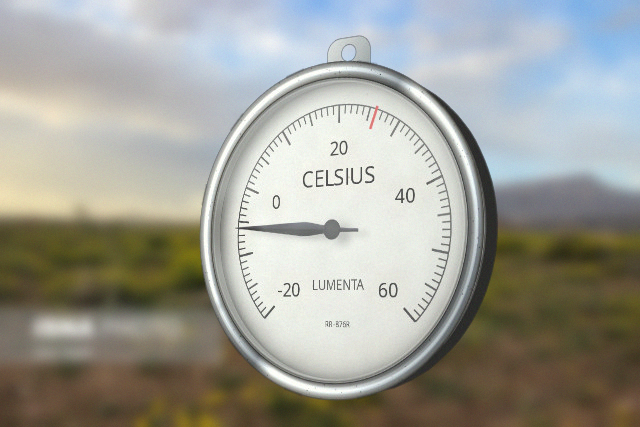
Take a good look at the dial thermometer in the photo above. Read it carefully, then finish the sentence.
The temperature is -6 °C
